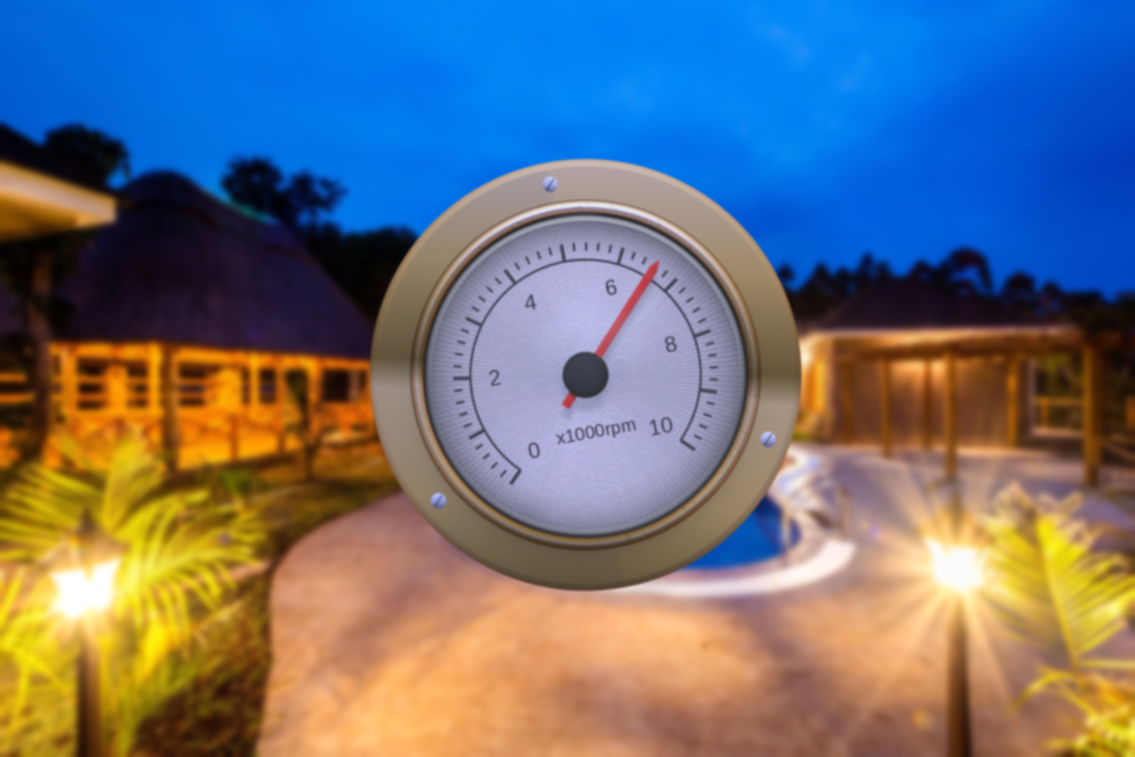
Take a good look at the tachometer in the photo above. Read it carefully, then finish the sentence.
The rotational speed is 6600 rpm
